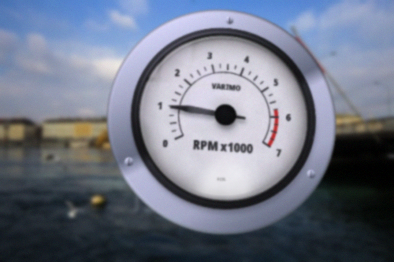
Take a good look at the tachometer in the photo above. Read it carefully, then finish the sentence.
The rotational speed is 1000 rpm
